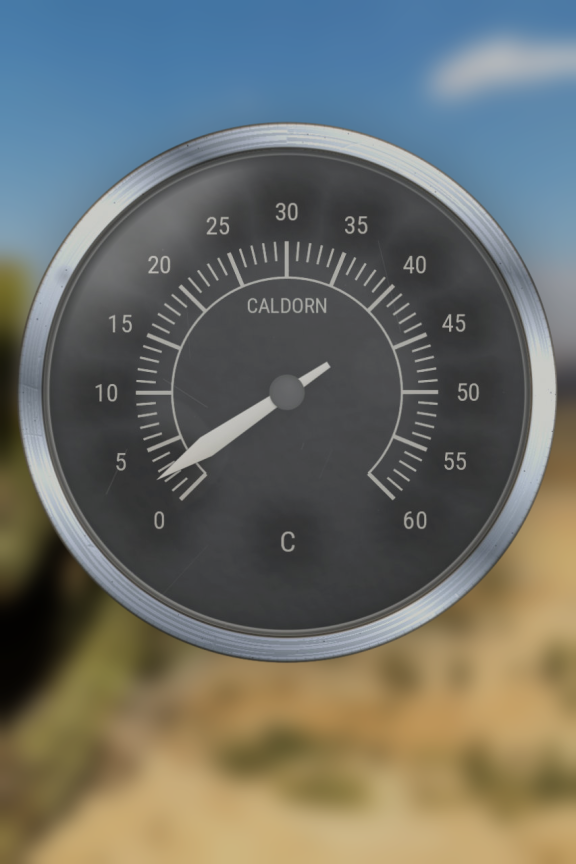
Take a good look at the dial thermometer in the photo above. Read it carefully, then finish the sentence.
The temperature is 2.5 °C
